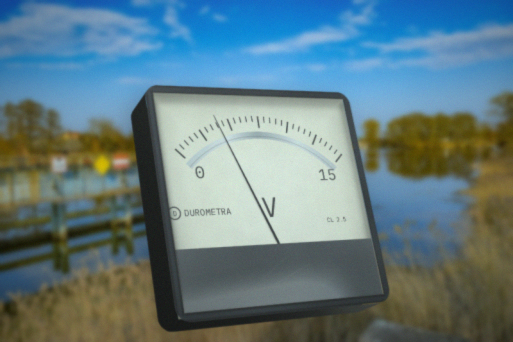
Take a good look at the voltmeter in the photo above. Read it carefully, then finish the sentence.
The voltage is 4 V
